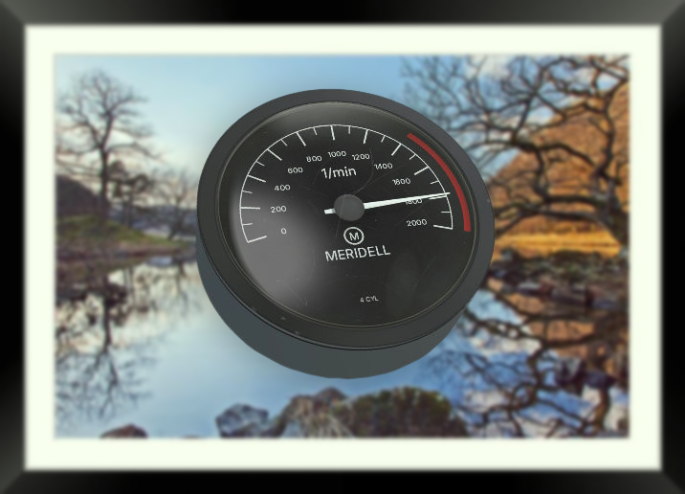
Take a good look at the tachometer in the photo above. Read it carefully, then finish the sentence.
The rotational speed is 1800 rpm
